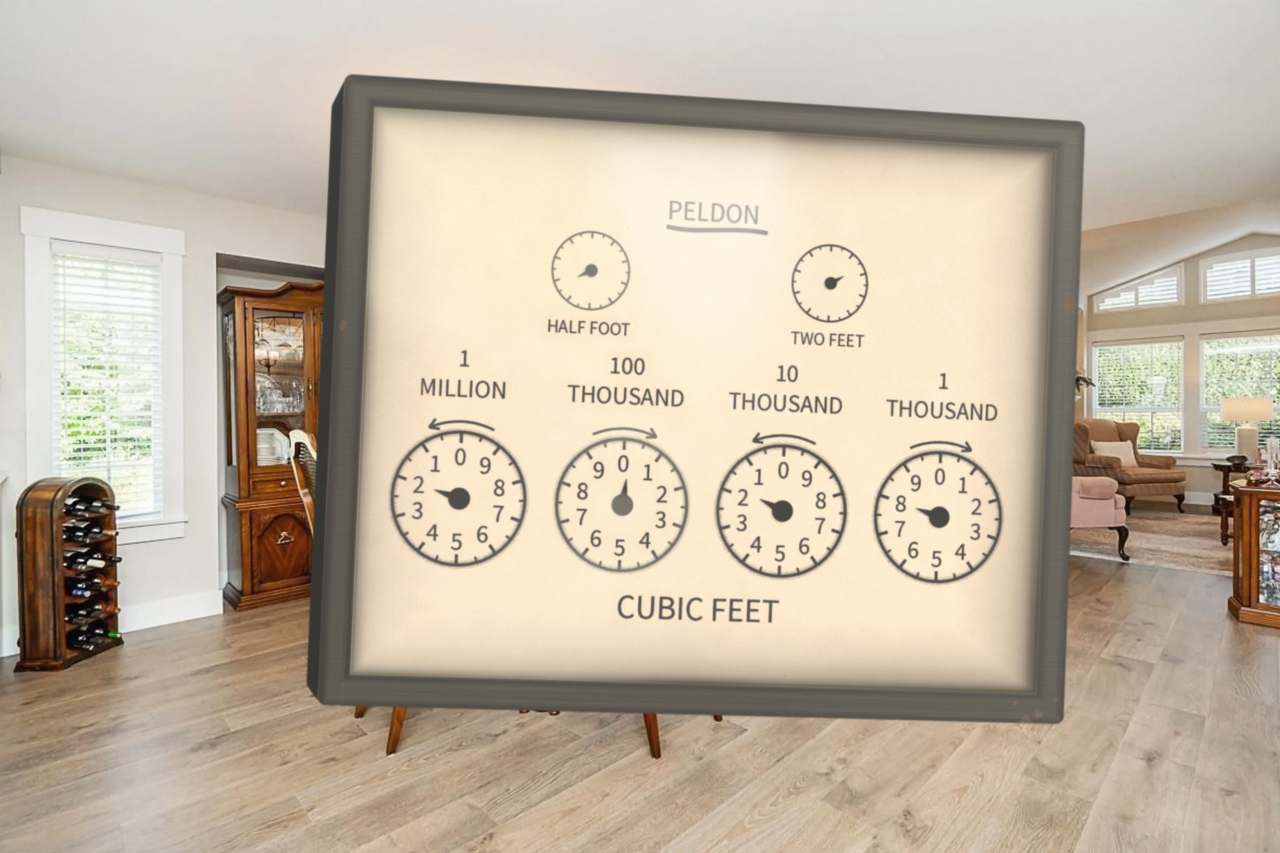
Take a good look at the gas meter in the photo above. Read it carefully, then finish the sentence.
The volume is 201800 ft³
